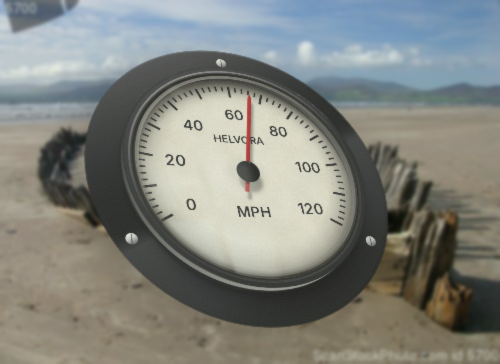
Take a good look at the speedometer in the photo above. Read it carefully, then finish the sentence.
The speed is 66 mph
